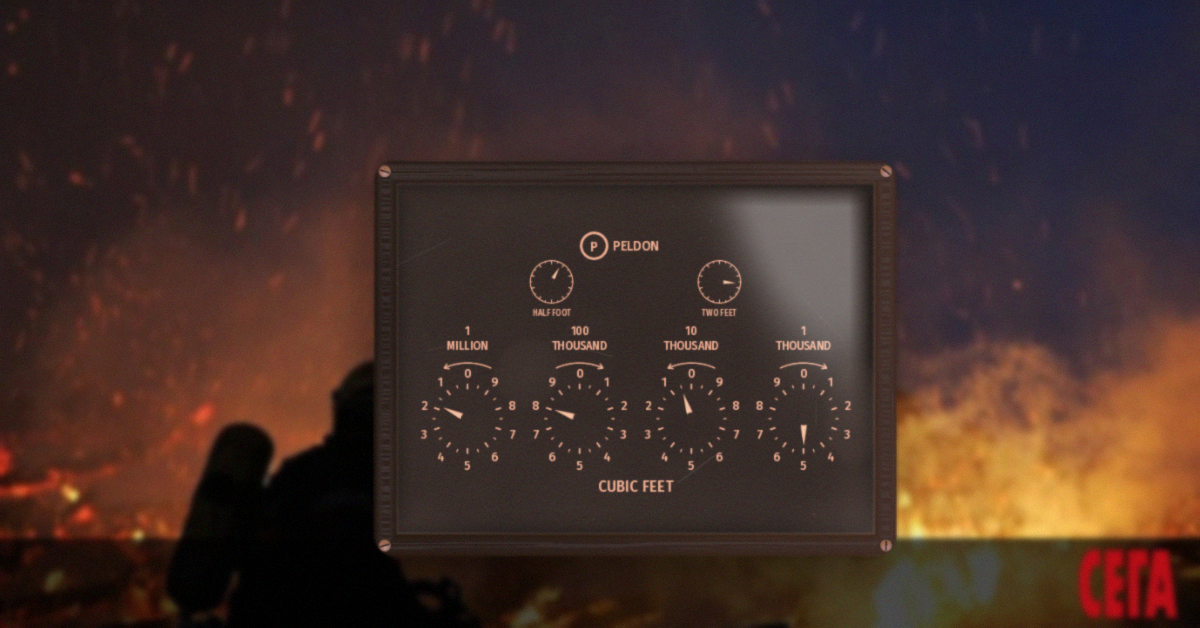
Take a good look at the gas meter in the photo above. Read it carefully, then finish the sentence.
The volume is 180500 ft³
